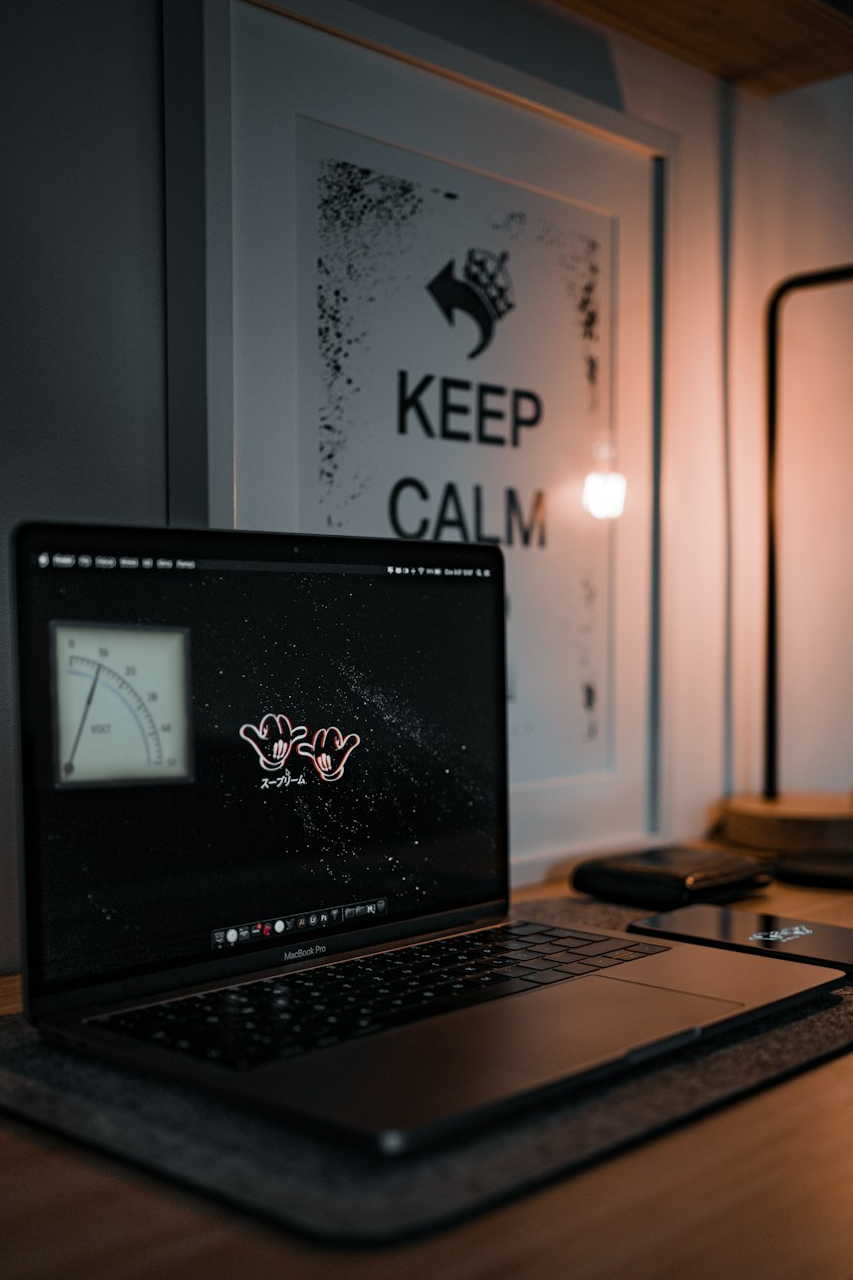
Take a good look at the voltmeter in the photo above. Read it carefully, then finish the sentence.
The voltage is 10 V
